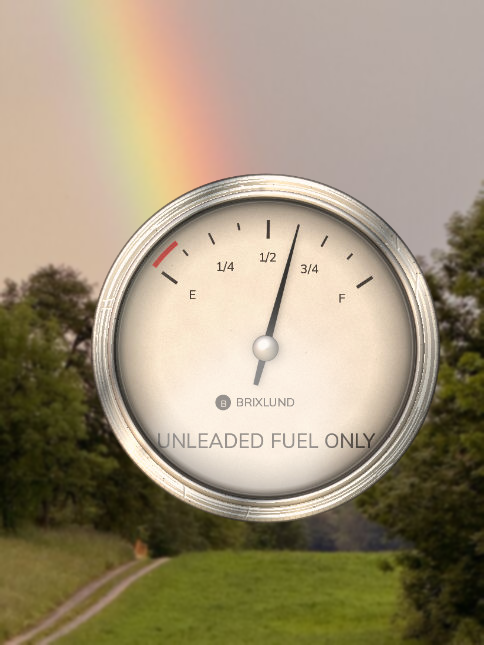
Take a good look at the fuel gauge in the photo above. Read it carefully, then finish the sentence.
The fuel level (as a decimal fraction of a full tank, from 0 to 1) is 0.625
